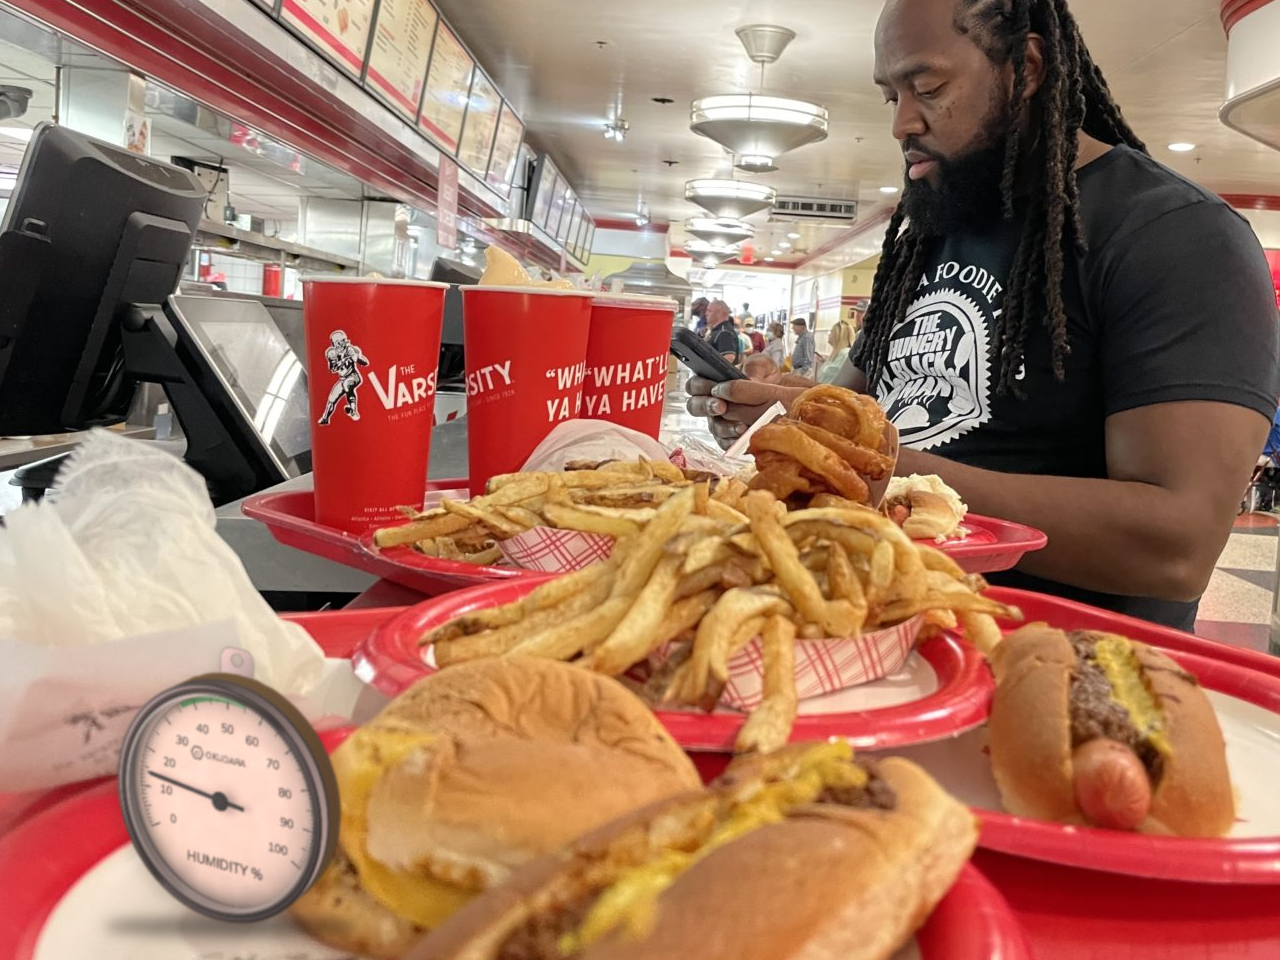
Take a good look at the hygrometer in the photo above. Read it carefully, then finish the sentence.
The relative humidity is 15 %
